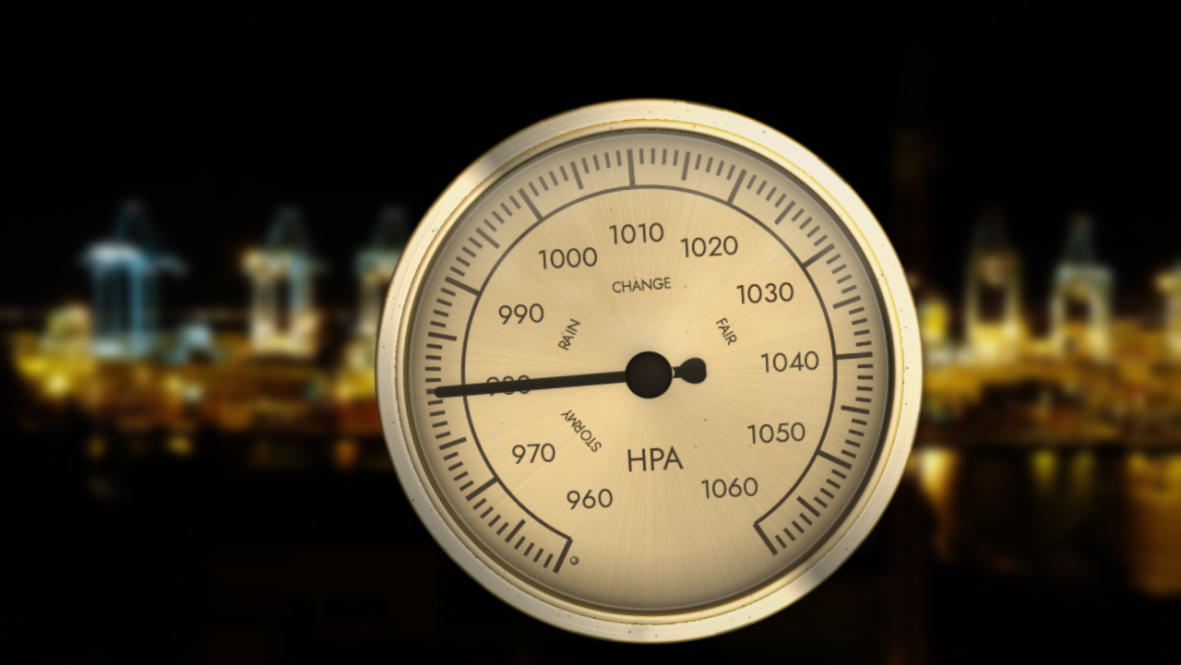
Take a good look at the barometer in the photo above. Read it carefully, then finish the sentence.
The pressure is 980 hPa
